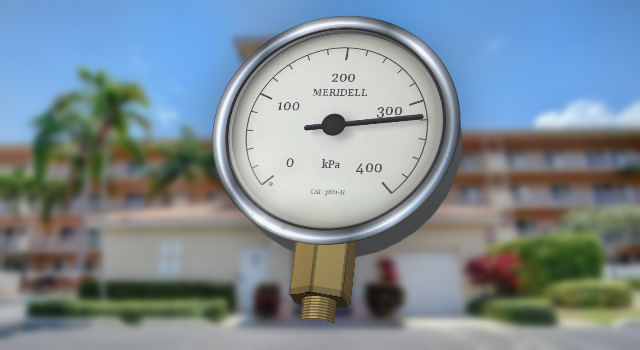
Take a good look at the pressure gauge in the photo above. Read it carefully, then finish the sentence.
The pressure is 320 kPa
